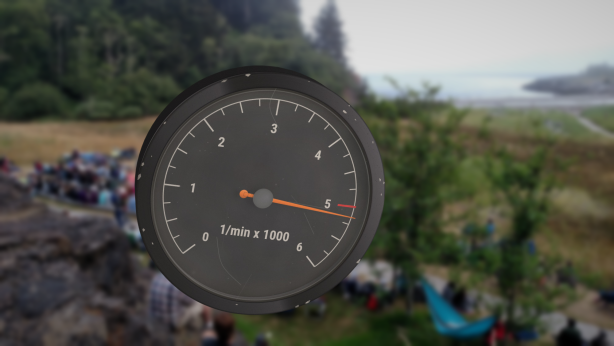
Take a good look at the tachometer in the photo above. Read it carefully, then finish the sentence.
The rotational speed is 5125 rpm
